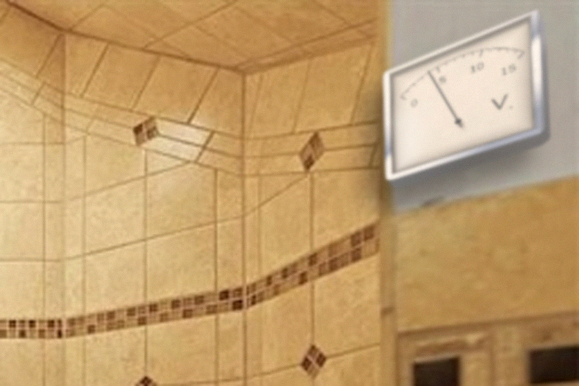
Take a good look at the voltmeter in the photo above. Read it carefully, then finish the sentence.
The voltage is 4 V
